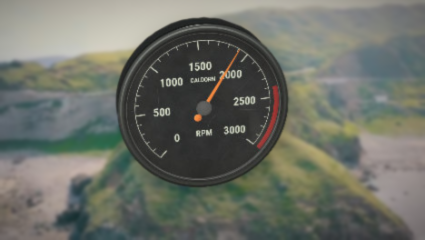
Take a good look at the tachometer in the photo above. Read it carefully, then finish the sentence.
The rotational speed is 1900 rpm
